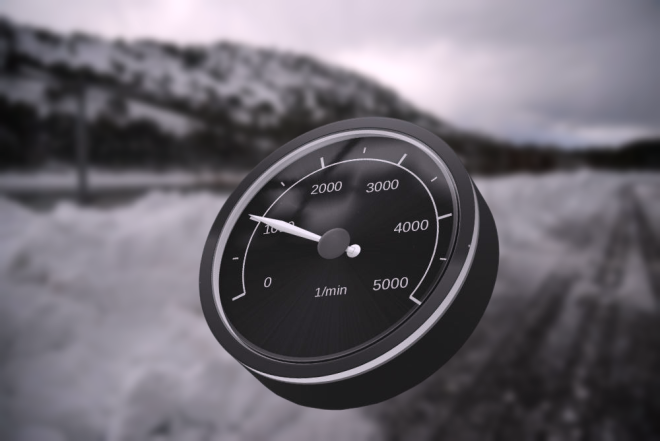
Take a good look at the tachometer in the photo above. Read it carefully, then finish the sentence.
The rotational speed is 1000 rpm
